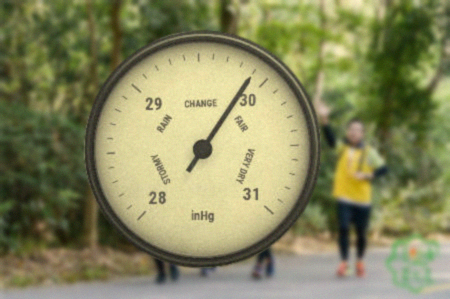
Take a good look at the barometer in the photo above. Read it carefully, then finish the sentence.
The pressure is 29.9 inHg
